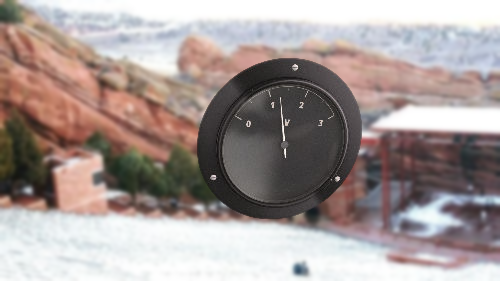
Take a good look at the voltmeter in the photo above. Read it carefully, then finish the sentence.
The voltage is 1.25 V
